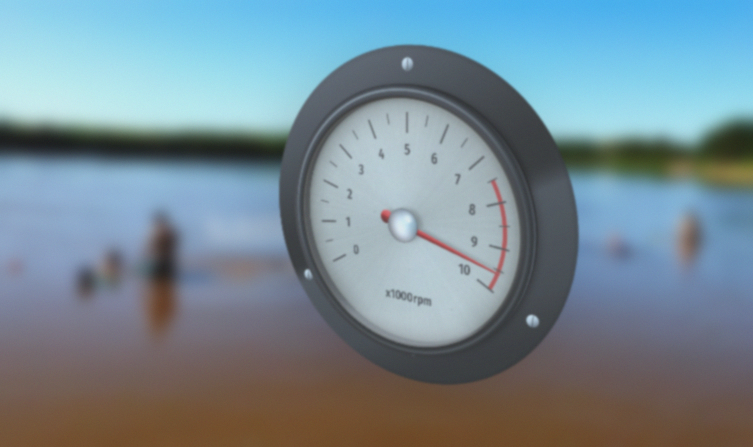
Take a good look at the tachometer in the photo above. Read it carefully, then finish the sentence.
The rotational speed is 9500 rpm
